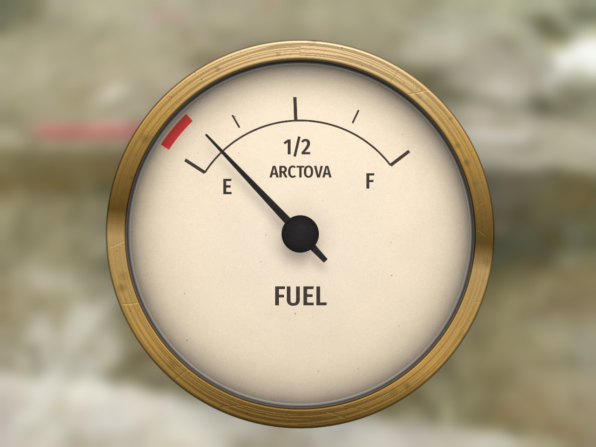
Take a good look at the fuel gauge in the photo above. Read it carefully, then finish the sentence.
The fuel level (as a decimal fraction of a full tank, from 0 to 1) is 0.125
